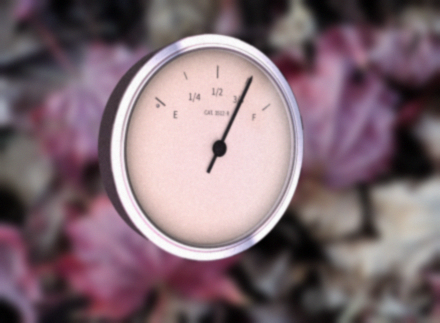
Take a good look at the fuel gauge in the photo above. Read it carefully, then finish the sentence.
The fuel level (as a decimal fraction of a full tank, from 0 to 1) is 0.75
